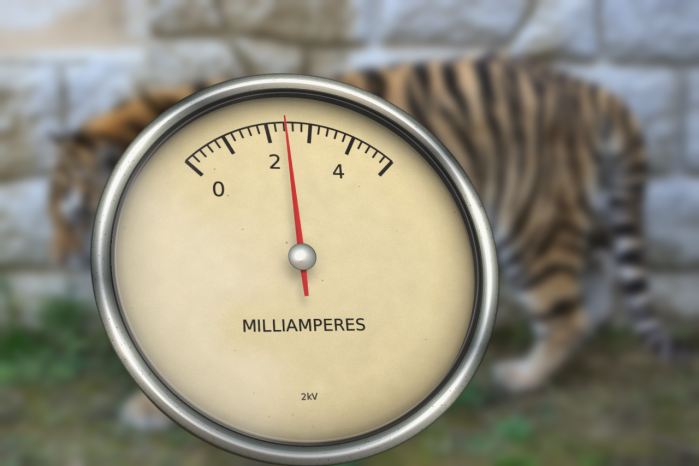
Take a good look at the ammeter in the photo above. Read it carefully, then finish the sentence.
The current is 2.4 mA
